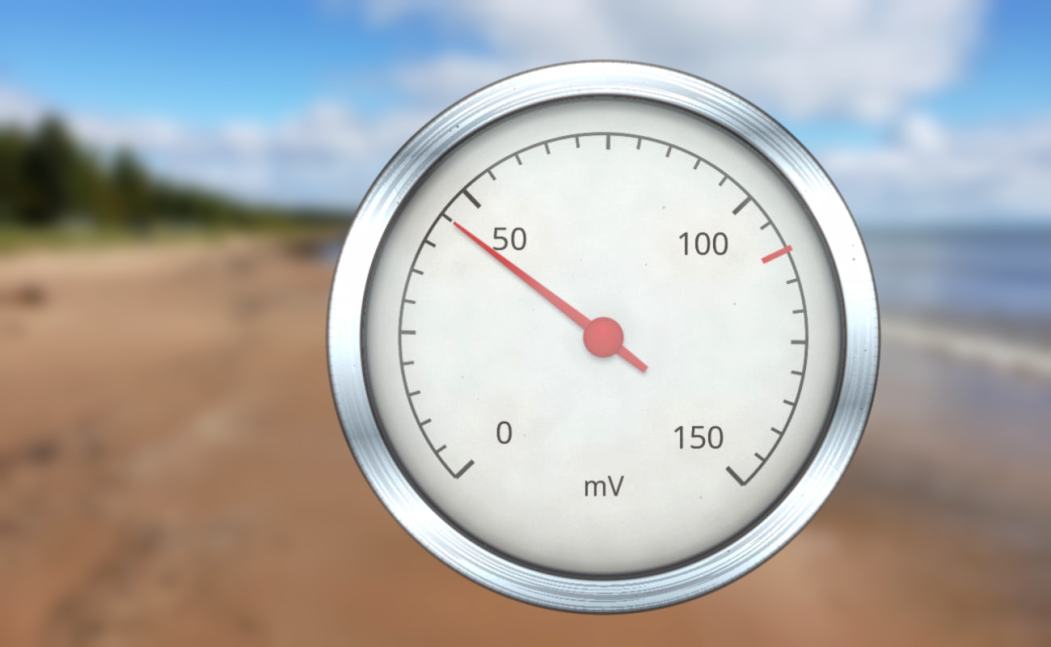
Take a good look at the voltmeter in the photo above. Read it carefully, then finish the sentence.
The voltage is 45 mV
